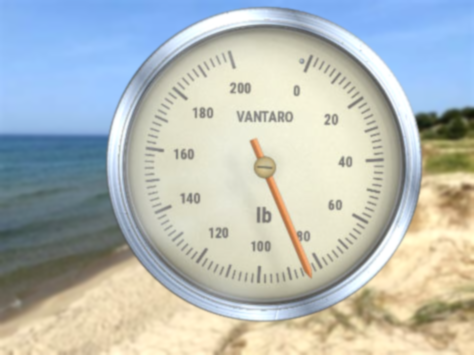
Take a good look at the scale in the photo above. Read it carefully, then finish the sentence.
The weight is 84 lb
